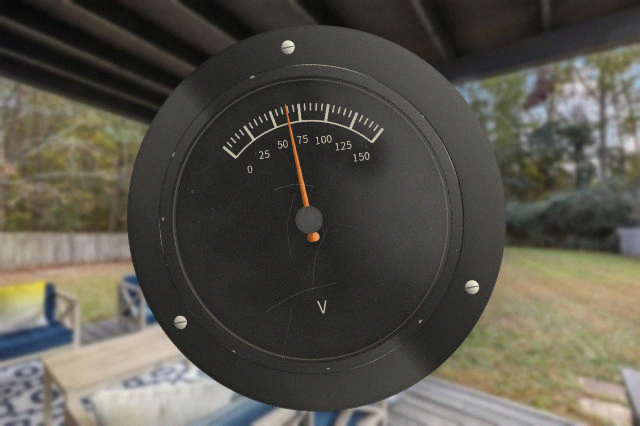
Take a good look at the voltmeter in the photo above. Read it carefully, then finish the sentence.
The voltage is 65 V
